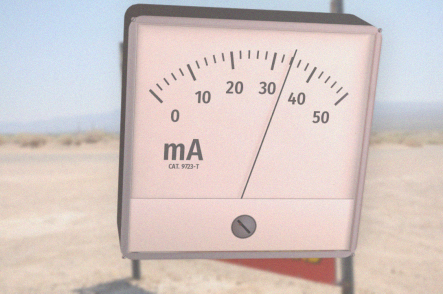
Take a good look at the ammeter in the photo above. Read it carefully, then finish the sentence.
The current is 34 mA
